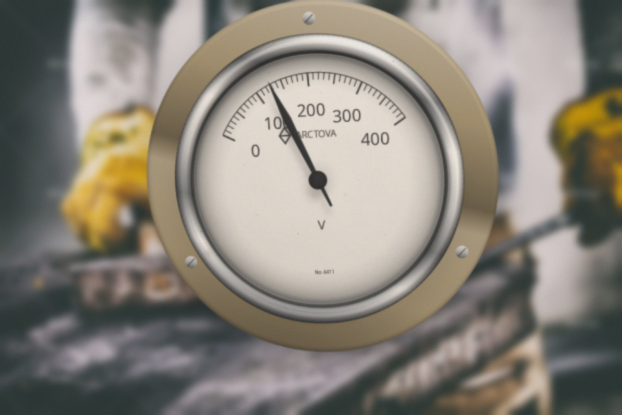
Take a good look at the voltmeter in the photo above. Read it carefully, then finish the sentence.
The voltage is 130 V
